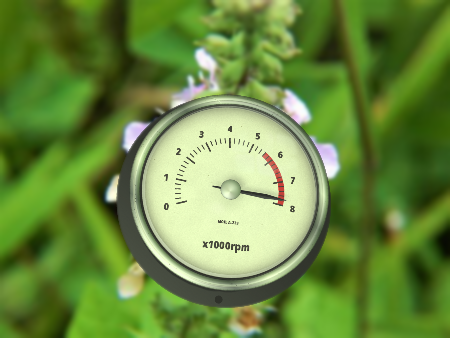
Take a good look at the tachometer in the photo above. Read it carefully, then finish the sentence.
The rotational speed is 7800 rpm
